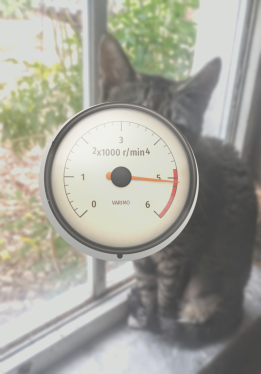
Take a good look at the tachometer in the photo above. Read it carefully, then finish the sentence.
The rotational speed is 5100 rpm
